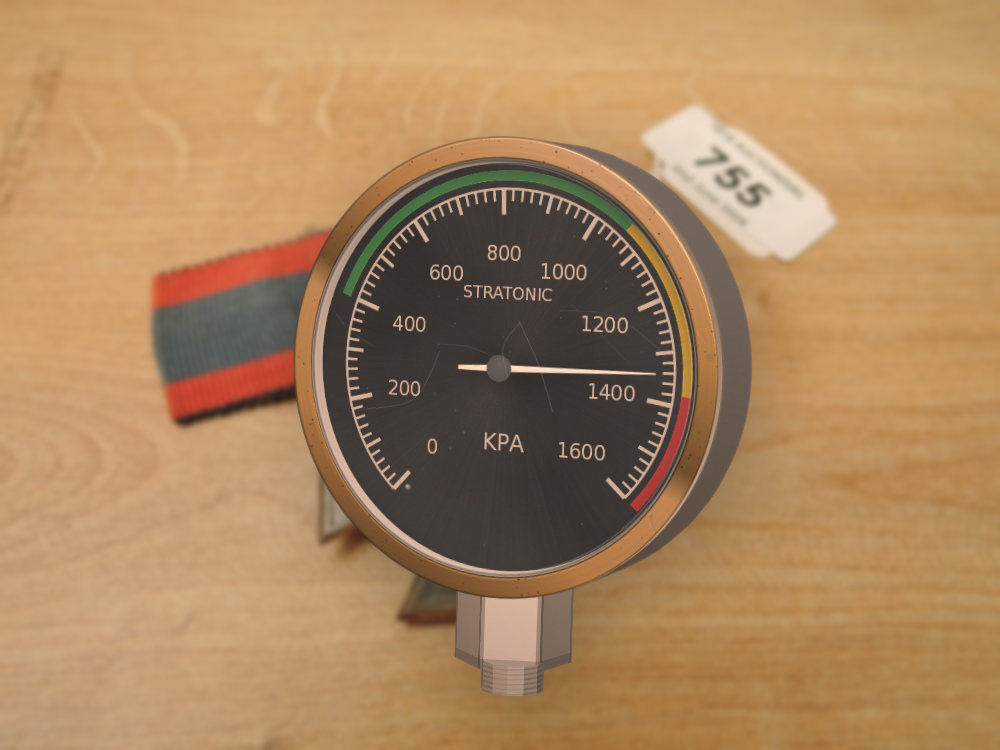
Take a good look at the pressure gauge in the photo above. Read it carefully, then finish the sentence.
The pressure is 1340 kPa
